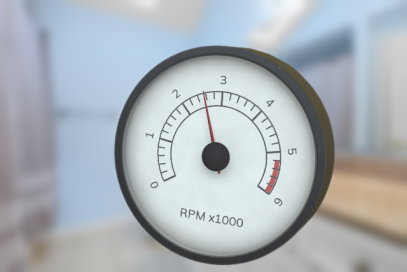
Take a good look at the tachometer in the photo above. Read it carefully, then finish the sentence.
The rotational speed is 2600 rpm
